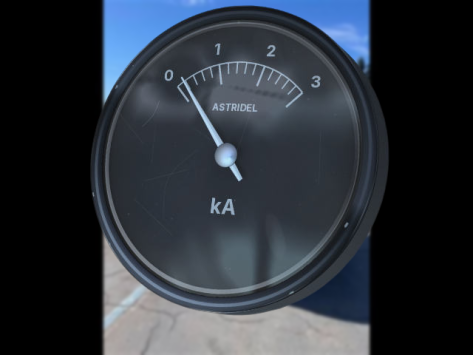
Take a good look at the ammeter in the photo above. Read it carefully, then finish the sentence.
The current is 0.2 kA
